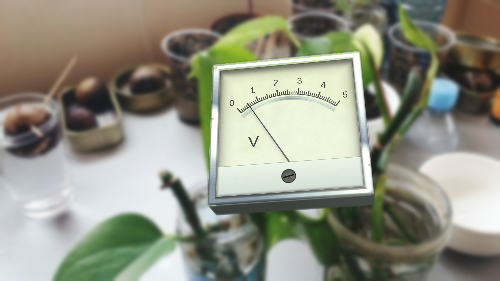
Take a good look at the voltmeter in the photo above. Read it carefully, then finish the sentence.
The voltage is 0.5 V
